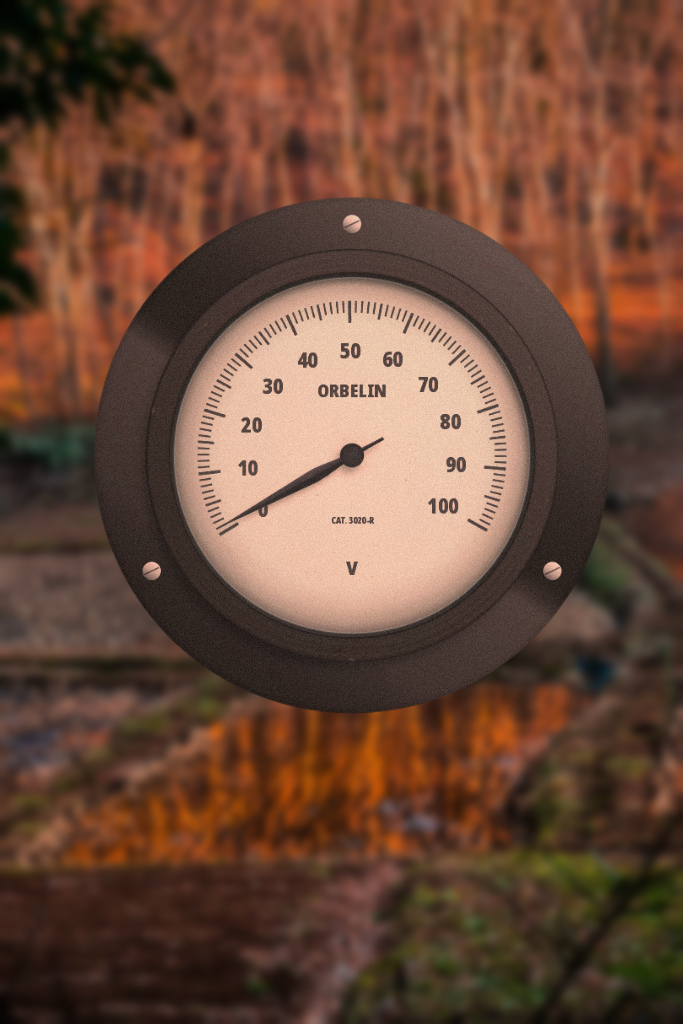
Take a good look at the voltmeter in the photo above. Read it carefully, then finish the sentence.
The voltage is 1 V
